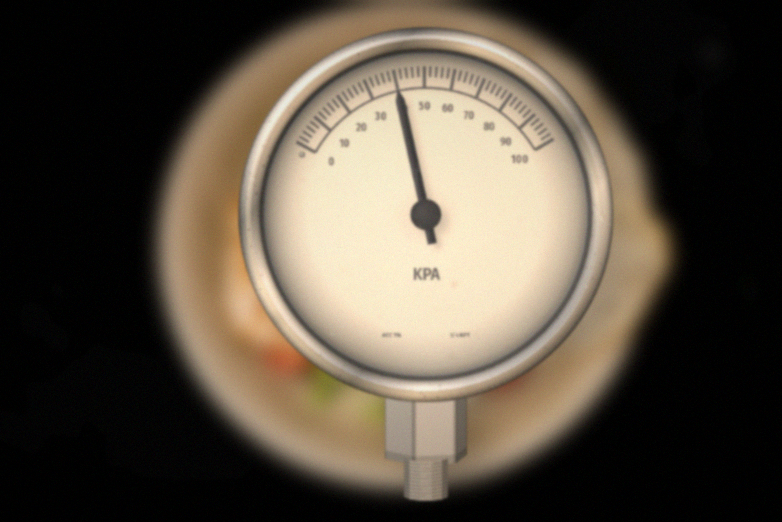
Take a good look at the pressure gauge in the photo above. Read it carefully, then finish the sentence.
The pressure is 40 kPa
